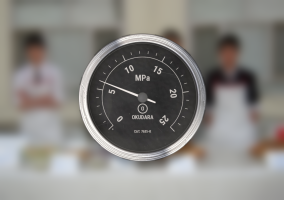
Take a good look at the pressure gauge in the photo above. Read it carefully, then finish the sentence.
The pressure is 6 MPa
